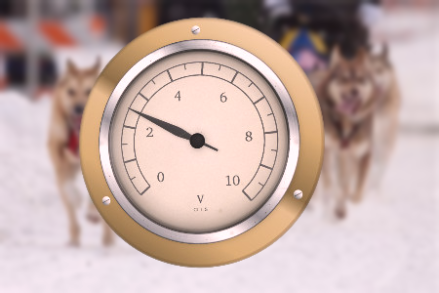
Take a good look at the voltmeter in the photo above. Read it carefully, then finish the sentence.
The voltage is 2.5 V
